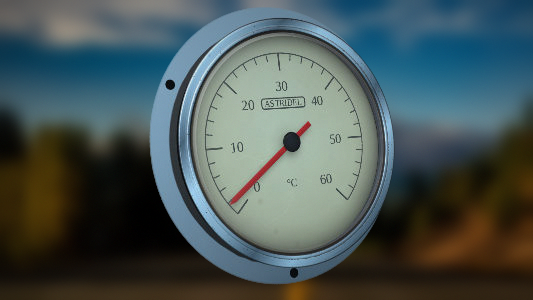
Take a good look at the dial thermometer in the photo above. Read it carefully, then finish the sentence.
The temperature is 2 °C
